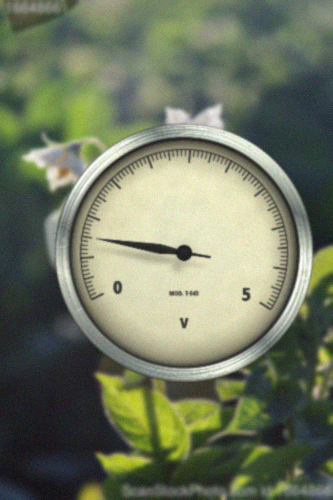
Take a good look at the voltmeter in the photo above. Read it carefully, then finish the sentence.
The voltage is 0.75 V
